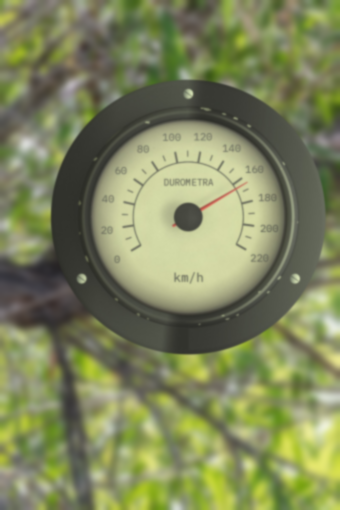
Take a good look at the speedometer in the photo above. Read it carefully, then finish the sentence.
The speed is 165 km/h
